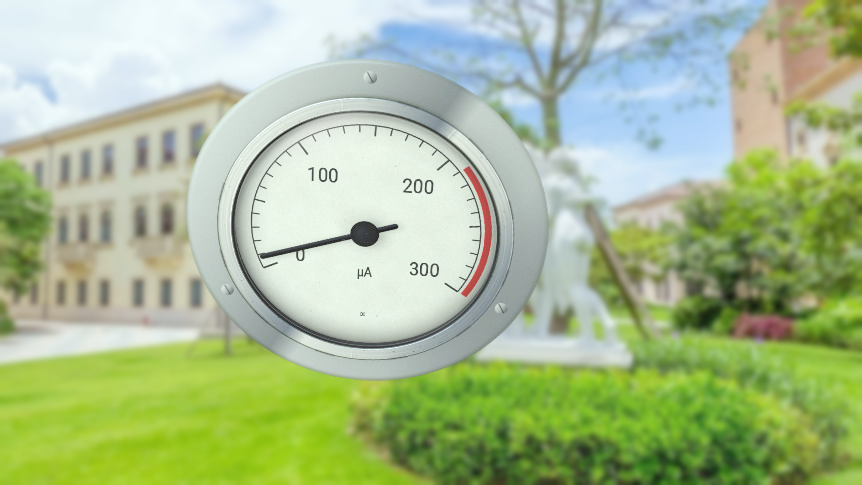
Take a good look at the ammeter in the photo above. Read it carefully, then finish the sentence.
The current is 10 µA
